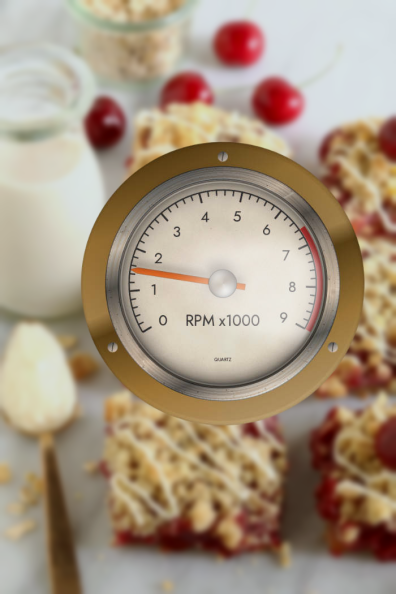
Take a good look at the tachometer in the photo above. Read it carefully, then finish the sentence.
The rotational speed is 1500 rpm
